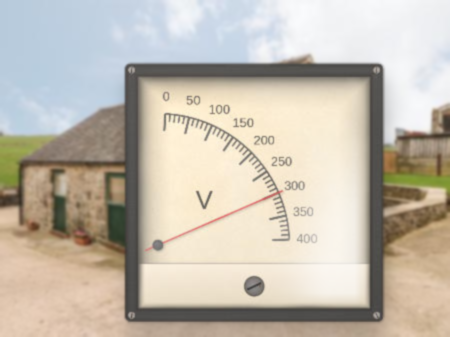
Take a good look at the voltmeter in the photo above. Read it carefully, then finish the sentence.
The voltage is 300 V
